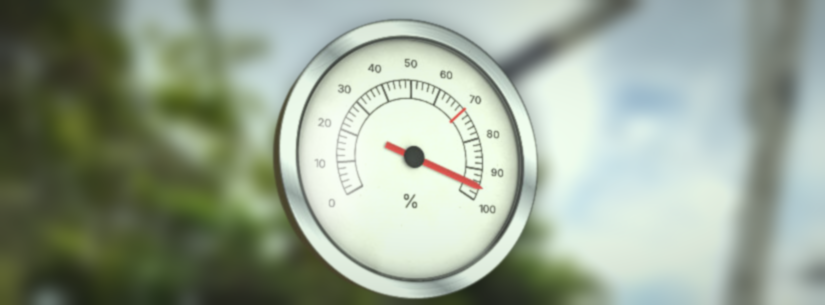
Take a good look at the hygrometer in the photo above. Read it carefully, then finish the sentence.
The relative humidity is 96 %
